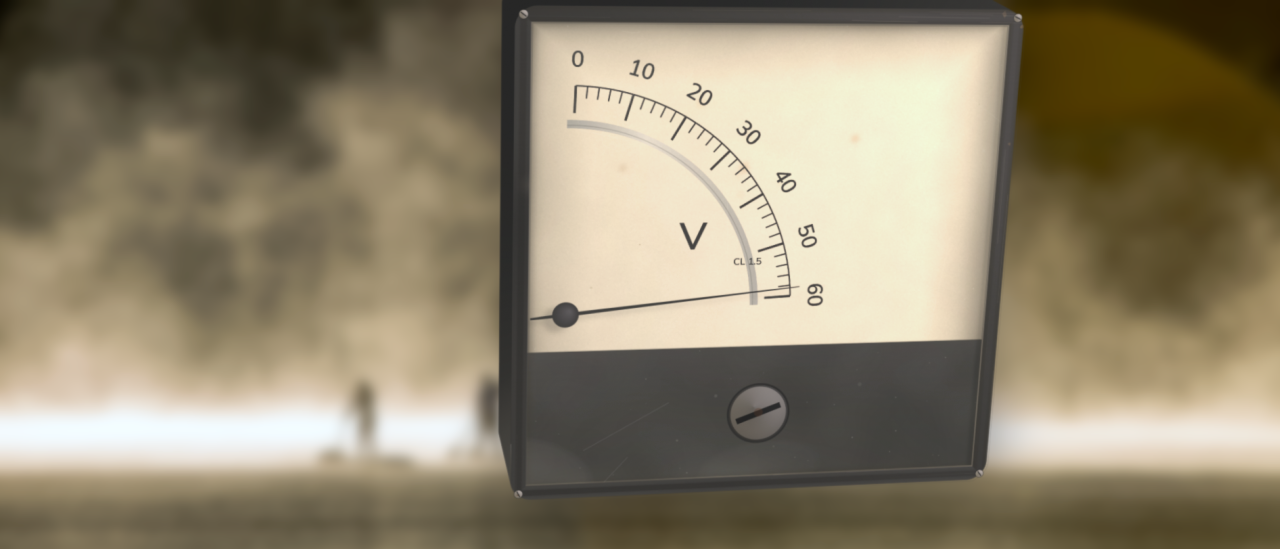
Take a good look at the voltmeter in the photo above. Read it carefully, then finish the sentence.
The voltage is 58 V
